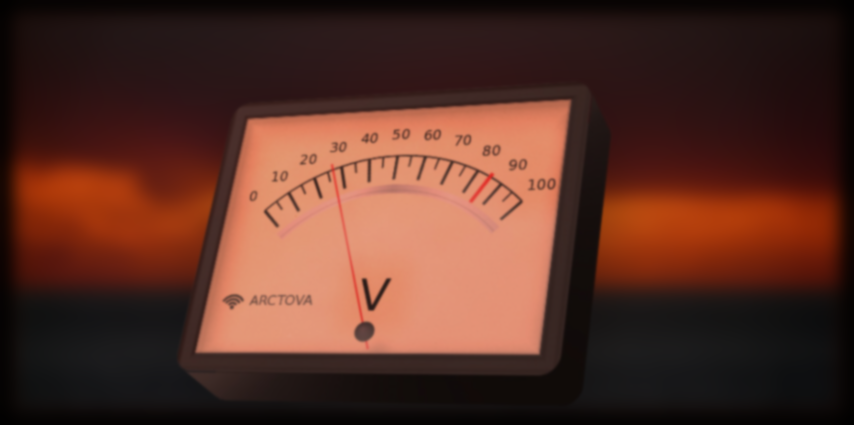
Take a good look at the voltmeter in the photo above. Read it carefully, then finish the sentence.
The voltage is 27.5 V
